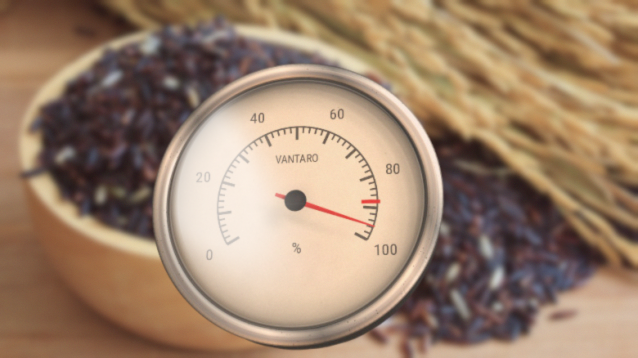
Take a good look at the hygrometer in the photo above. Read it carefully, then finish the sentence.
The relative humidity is 96 %
